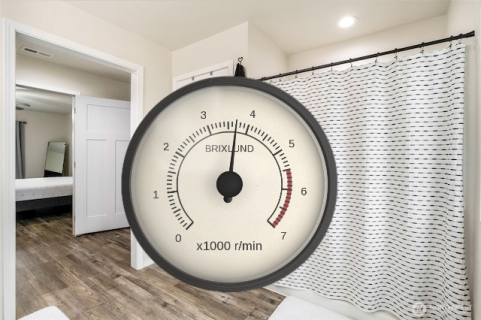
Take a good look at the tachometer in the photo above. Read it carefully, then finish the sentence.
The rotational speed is 3700 rpm
